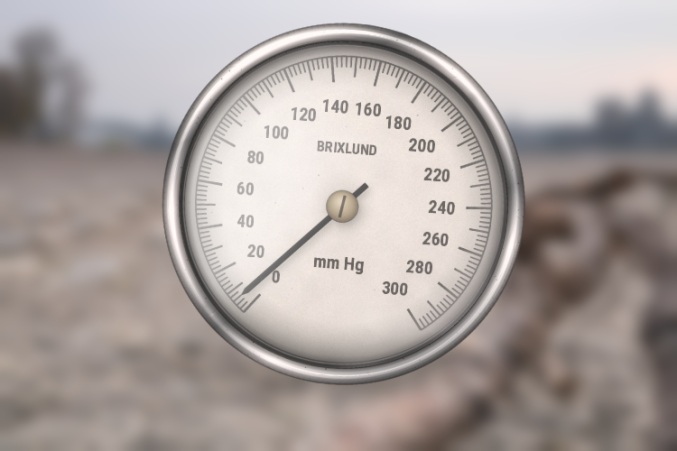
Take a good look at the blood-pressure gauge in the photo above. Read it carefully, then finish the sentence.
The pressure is 6 mmHg
